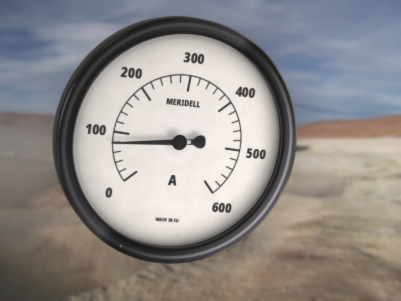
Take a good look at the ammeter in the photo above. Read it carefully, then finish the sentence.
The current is 80 A
